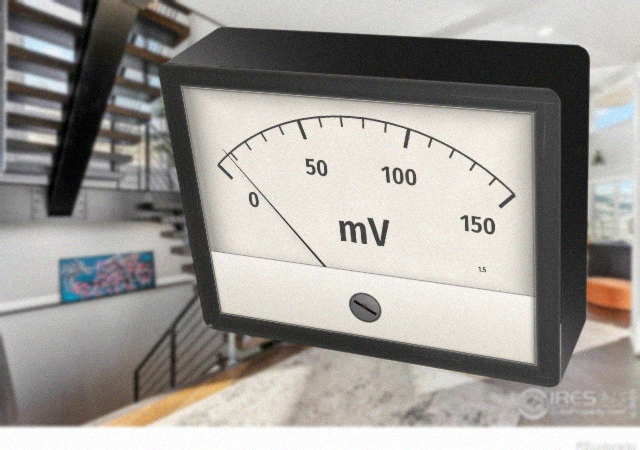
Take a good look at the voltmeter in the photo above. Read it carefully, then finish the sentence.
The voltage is 10 mV
